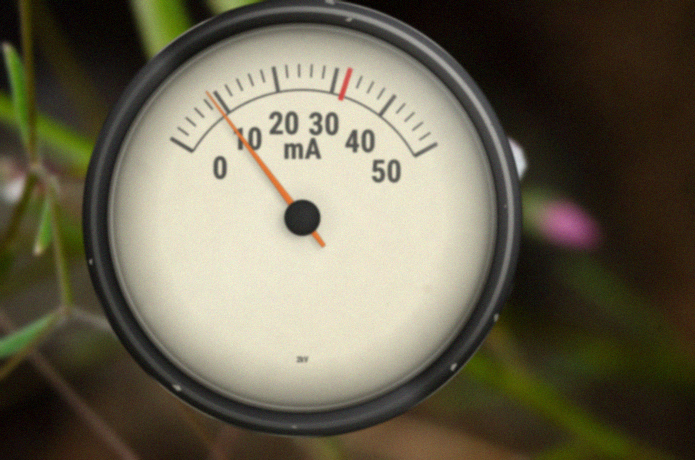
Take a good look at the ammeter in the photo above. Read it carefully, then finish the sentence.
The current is 9 mA
